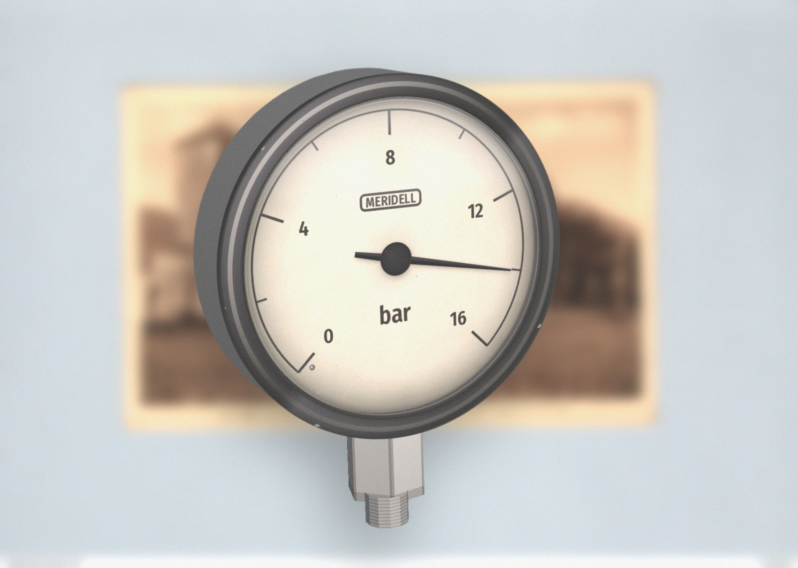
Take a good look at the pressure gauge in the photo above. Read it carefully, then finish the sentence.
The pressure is 14 bar
